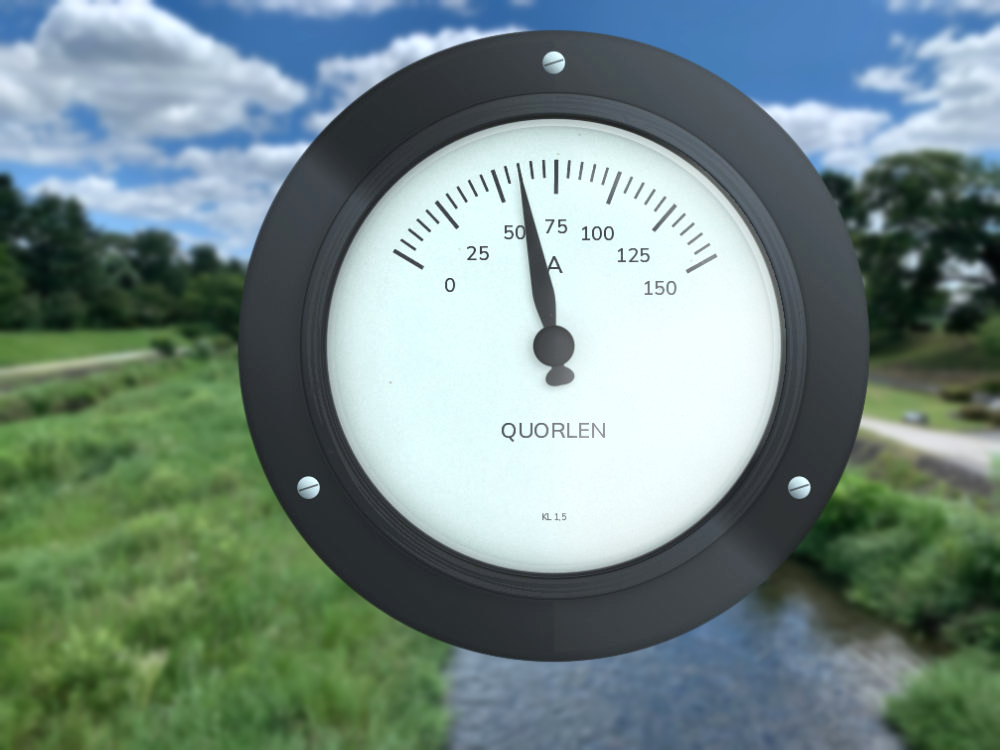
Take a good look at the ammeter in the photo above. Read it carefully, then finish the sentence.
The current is 60 A
